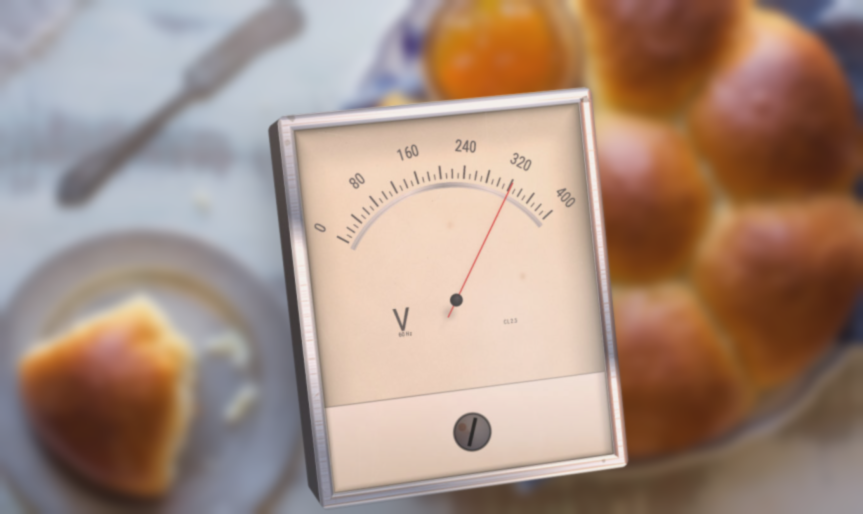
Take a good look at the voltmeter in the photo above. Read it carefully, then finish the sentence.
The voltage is 320 V
